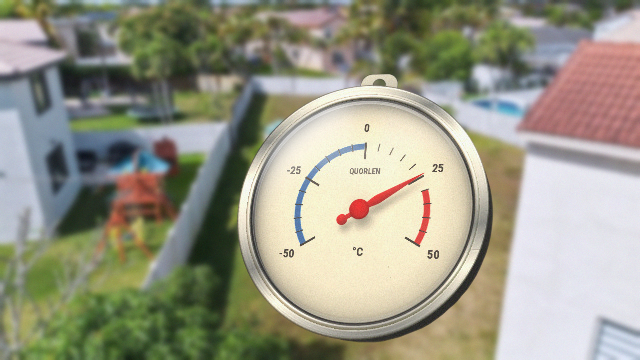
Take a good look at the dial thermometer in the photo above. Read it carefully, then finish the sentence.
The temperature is 25 °C
